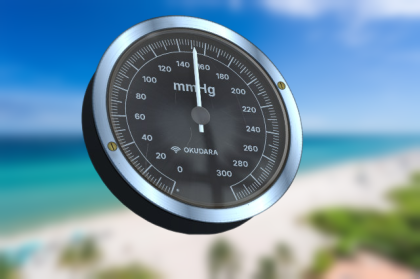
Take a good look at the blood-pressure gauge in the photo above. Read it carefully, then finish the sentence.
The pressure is 150 mmHg
